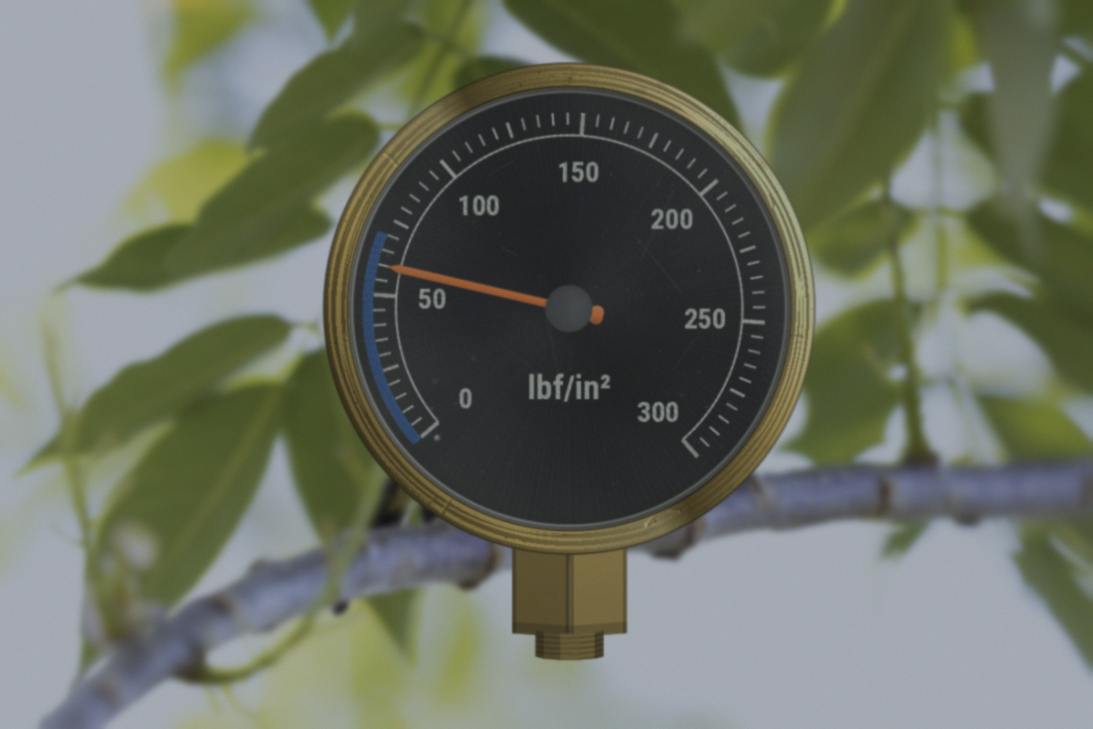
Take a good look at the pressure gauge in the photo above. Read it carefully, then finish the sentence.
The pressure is 60 psi
